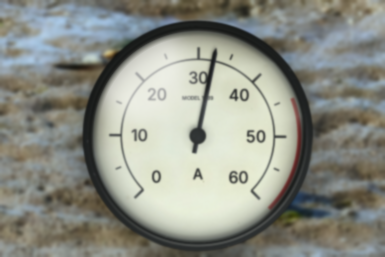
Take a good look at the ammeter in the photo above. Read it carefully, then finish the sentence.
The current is 32.5 A
